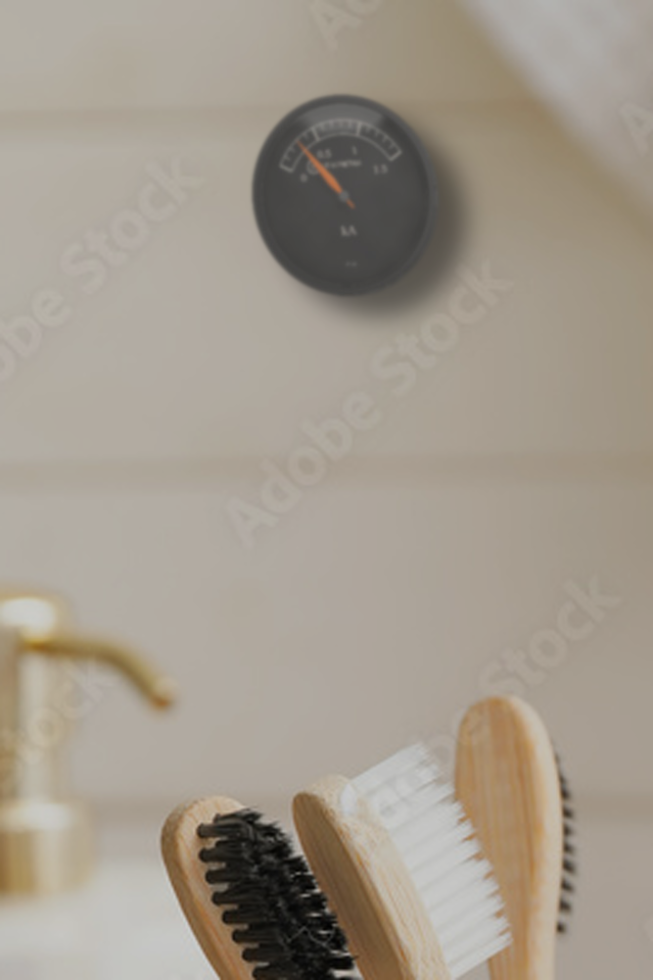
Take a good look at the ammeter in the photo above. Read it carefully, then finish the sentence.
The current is 0.3 kA
